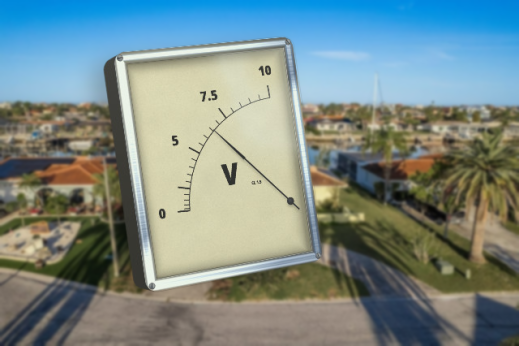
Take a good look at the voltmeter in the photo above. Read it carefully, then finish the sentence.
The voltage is 6.5 V
